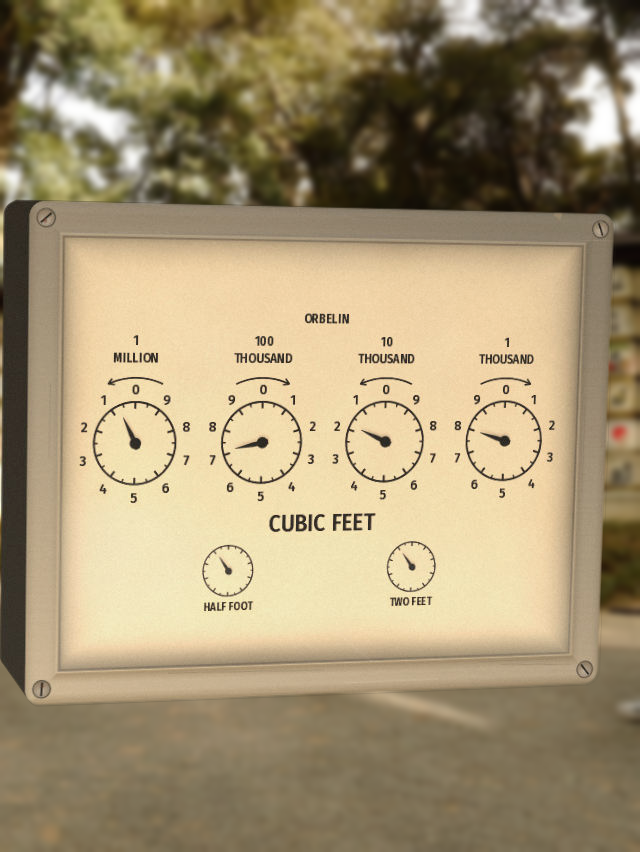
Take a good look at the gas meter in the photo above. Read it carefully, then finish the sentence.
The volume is 71800 ft³
